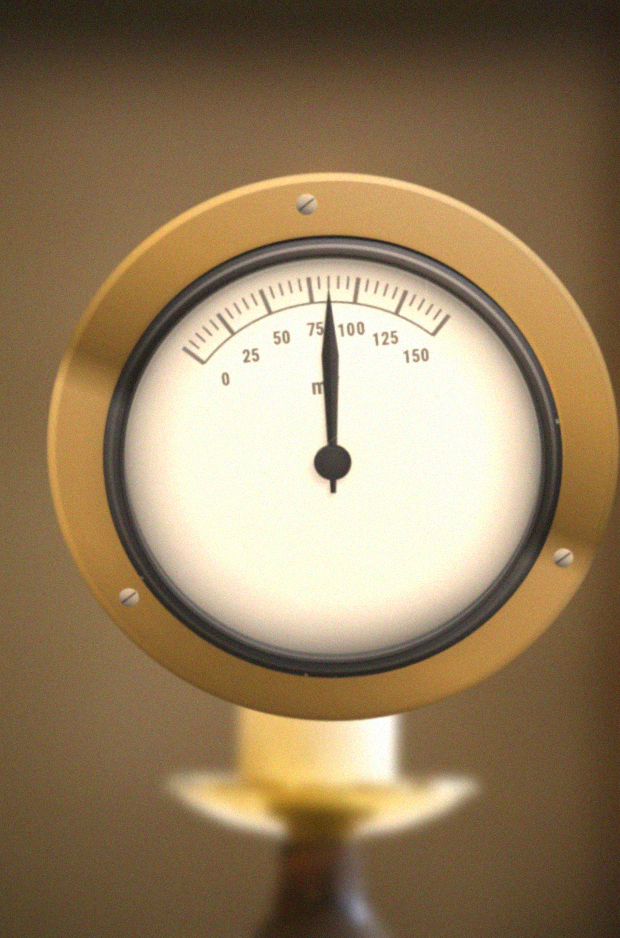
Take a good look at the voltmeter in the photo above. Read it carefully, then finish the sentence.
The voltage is 85 mV
